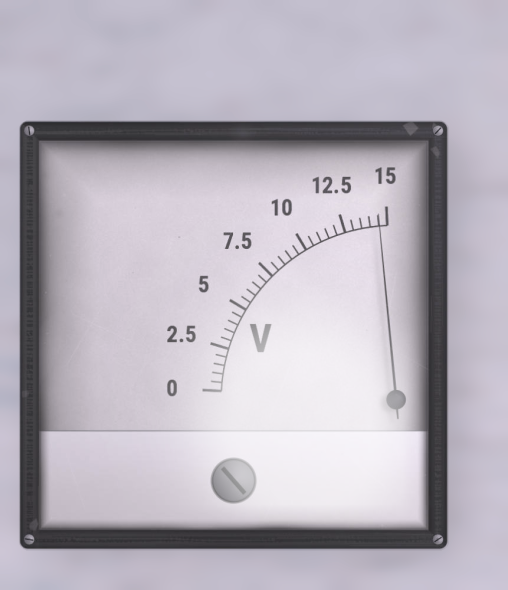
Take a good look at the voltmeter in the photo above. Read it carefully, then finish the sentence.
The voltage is 14.5 V
